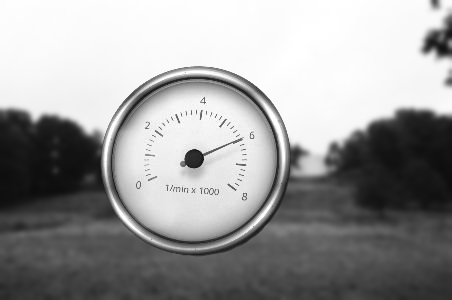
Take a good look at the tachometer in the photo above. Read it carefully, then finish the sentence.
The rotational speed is 6000 rpm
